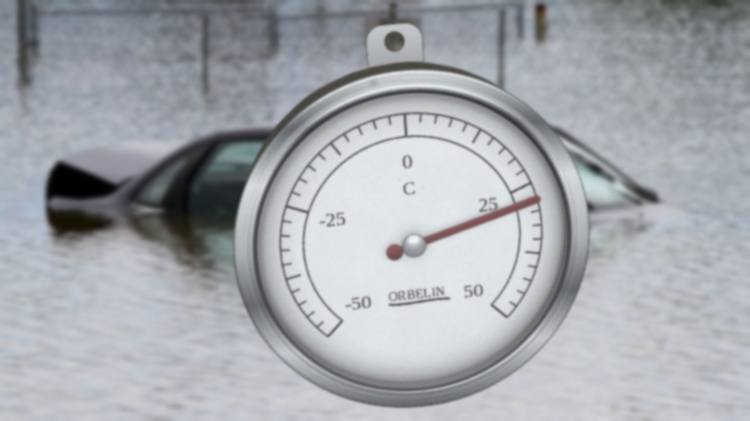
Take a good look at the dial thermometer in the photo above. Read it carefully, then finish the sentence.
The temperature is 27.5 °C
